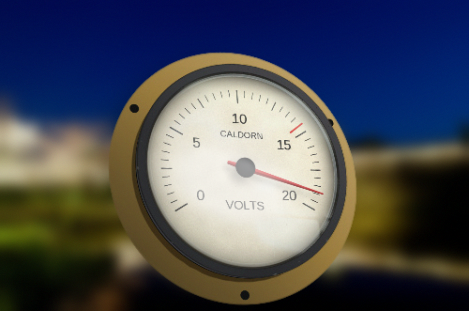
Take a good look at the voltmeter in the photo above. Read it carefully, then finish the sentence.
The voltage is 19 V
